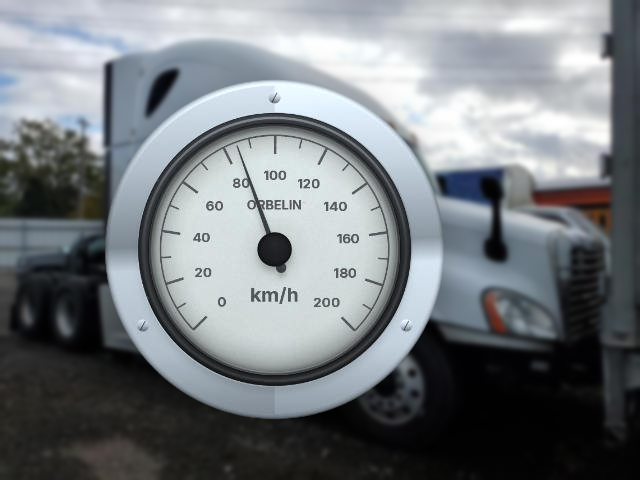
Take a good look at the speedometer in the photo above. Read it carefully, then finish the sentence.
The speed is 85 km/h
